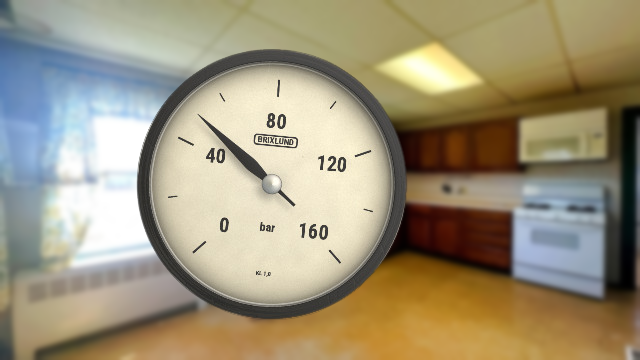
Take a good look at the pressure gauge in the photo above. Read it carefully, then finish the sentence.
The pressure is 50 bar
